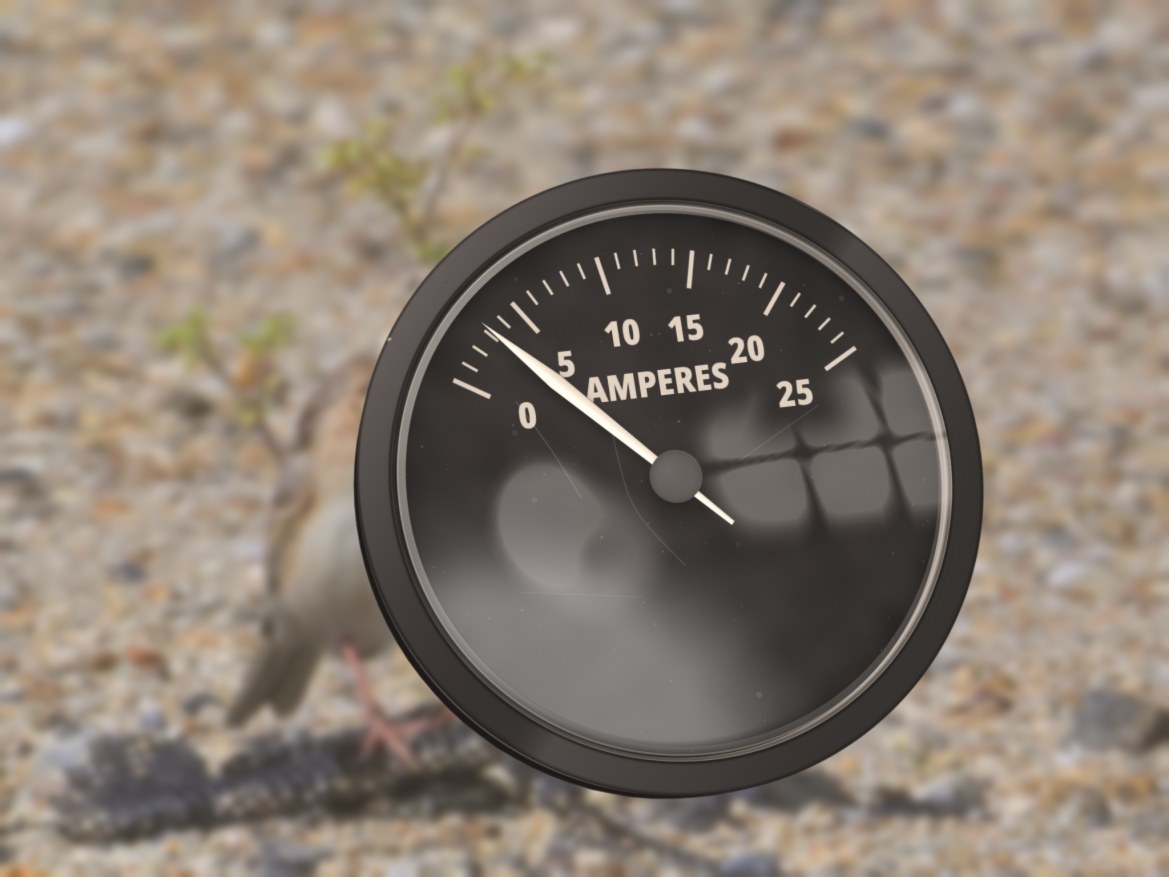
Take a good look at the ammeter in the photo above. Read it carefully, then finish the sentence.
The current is 3 A
